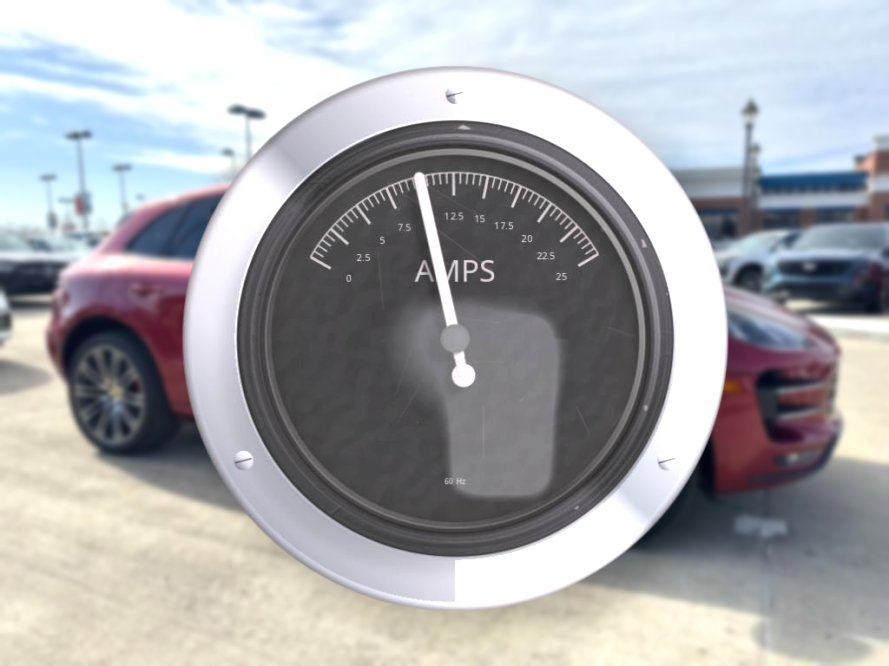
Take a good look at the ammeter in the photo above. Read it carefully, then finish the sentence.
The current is 10 A
